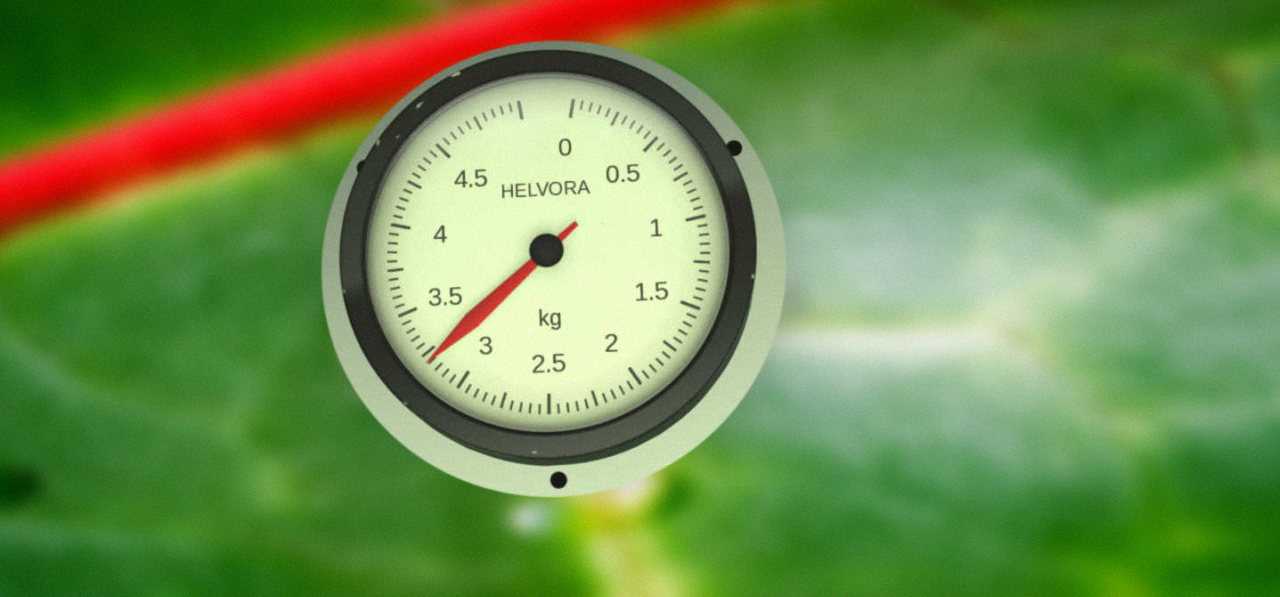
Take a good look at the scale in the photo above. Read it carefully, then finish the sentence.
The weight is 3.2 kg
